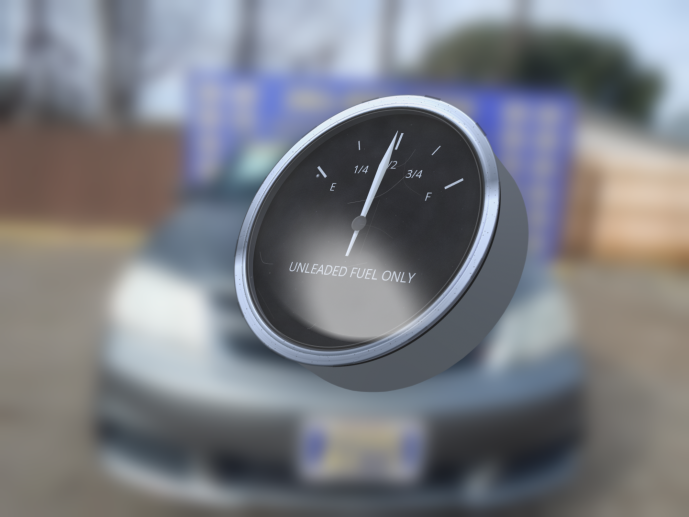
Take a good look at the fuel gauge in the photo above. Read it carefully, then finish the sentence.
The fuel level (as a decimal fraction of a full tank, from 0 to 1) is 0.5
